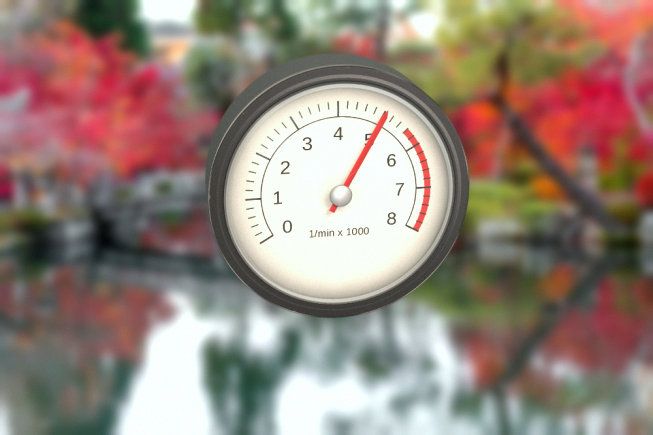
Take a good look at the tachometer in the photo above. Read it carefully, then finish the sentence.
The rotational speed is 5000 rpm
